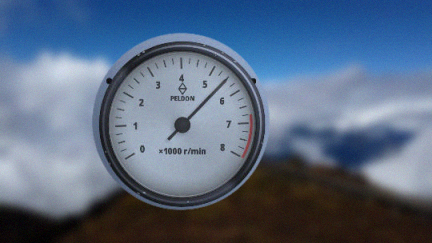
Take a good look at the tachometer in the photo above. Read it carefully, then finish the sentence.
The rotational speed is 5500 rpm
